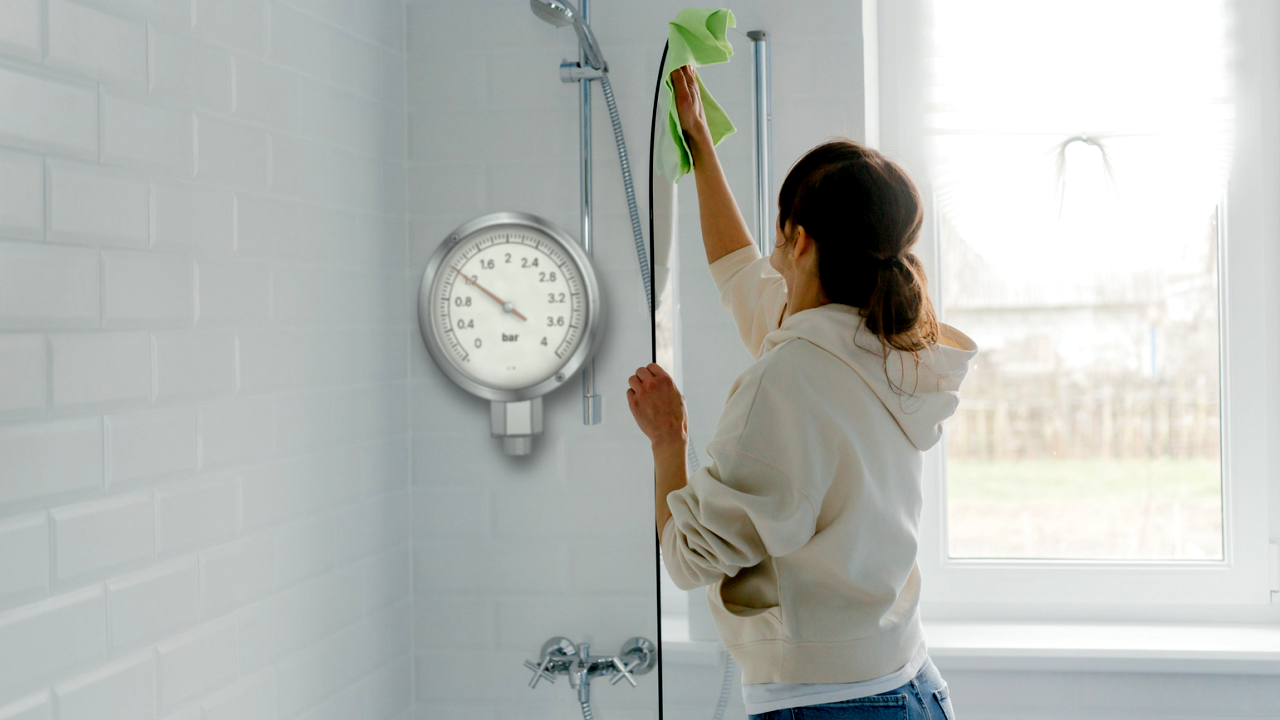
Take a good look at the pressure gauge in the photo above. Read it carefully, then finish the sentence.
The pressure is 1.2 bar
